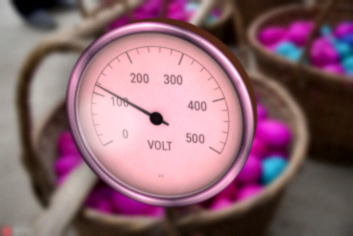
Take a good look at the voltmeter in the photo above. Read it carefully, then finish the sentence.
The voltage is 120 V
